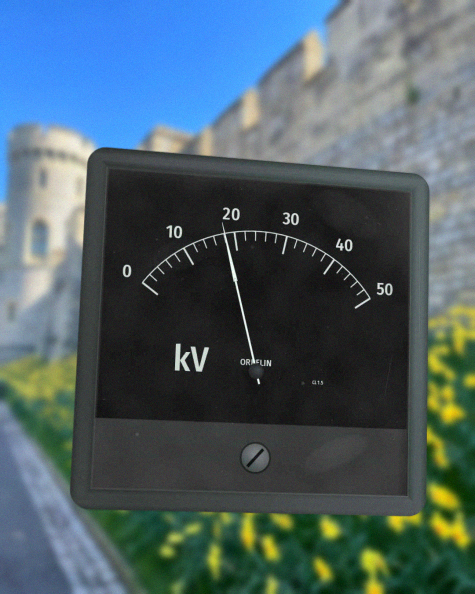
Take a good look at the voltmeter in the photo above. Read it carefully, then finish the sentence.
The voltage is 18 kV
